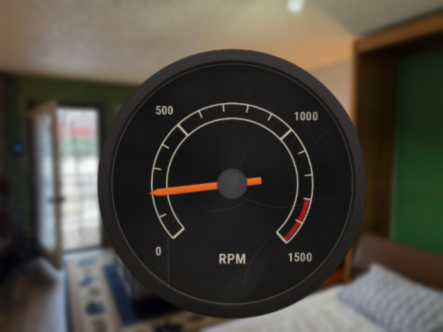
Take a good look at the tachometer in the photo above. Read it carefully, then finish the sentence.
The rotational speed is 200 rpm
